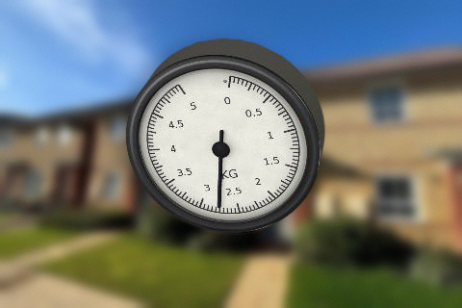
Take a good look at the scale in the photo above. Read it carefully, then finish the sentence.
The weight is 2.75 kg
